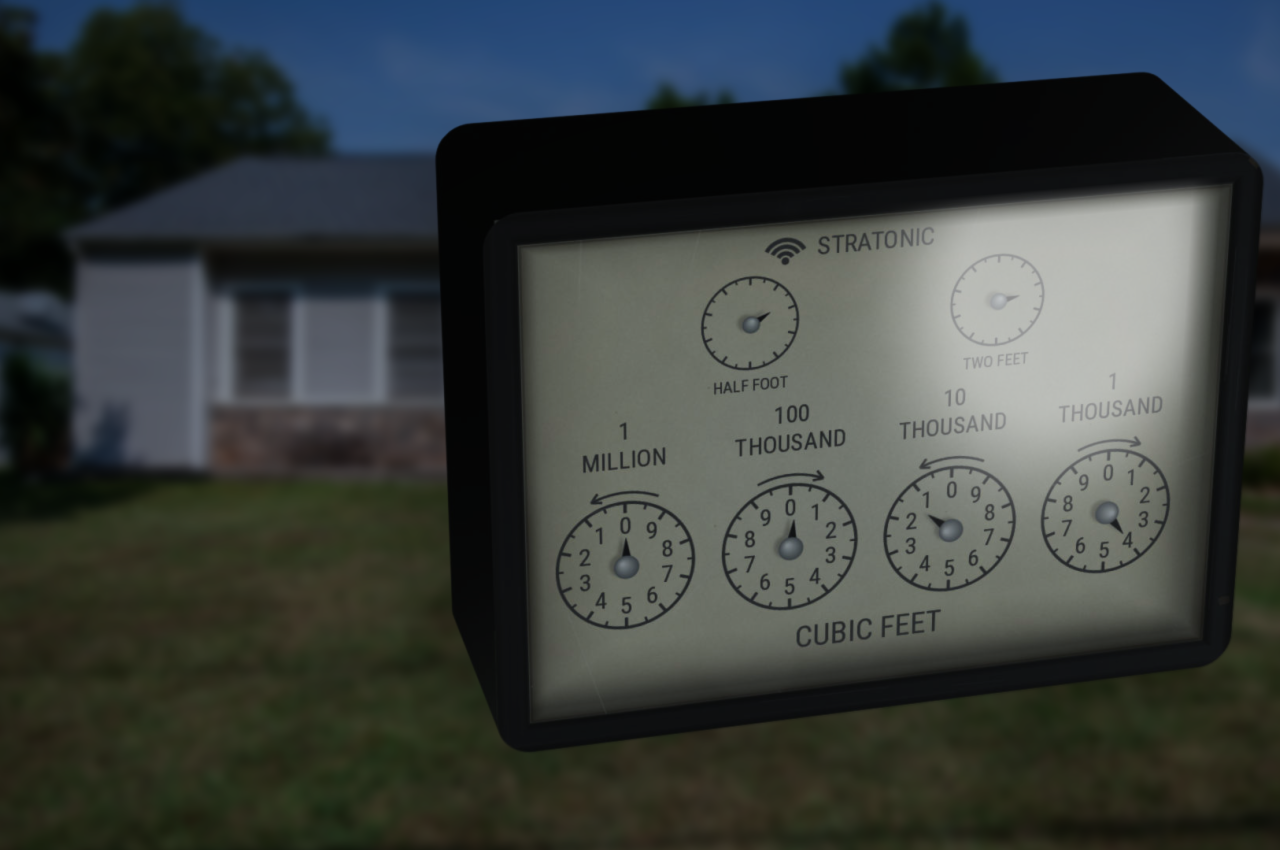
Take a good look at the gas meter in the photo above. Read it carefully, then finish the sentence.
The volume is 1400 ft³
